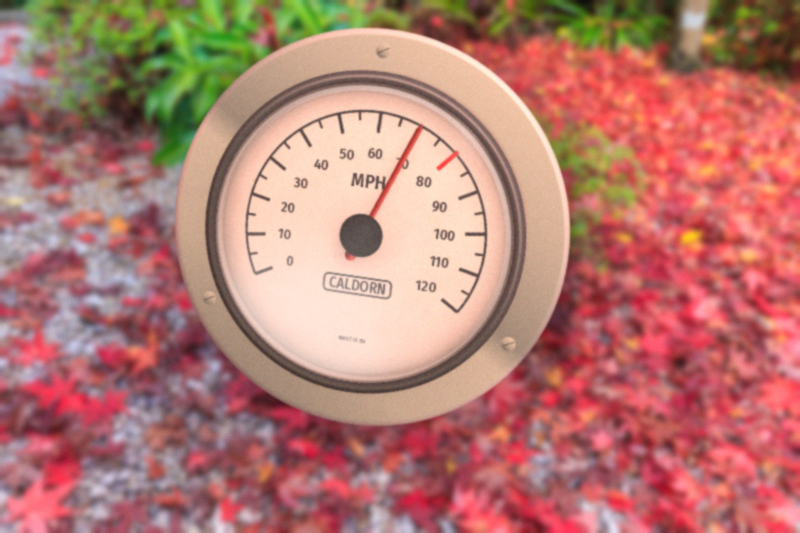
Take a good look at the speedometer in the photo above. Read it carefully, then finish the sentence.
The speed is 70 mph
